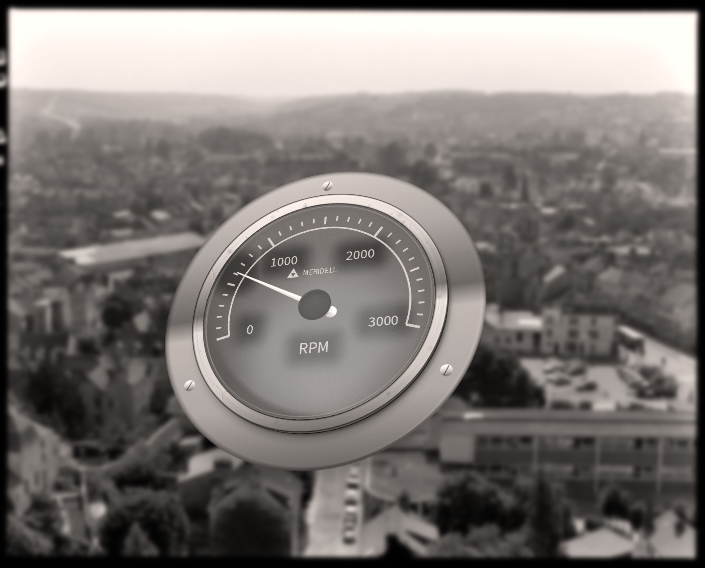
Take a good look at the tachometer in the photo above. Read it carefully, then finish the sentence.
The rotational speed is 600 rpm
